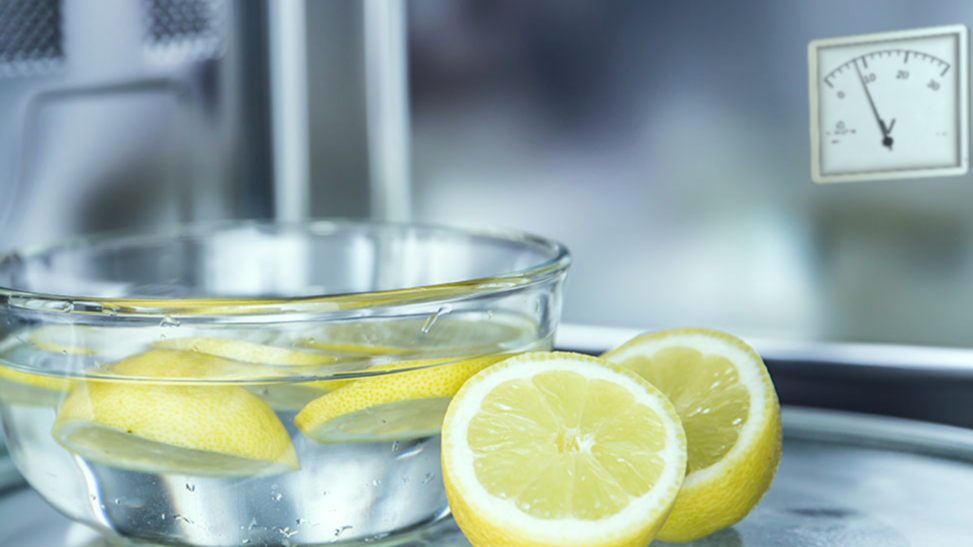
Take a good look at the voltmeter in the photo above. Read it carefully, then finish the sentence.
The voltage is 8 V
